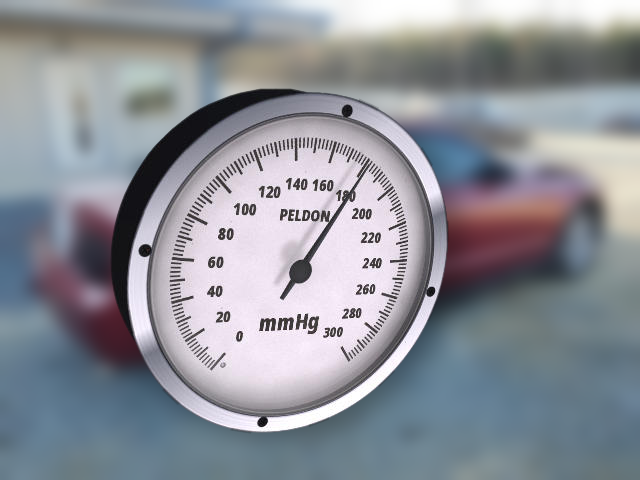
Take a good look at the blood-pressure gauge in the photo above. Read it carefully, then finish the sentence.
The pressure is 180 mmHg
